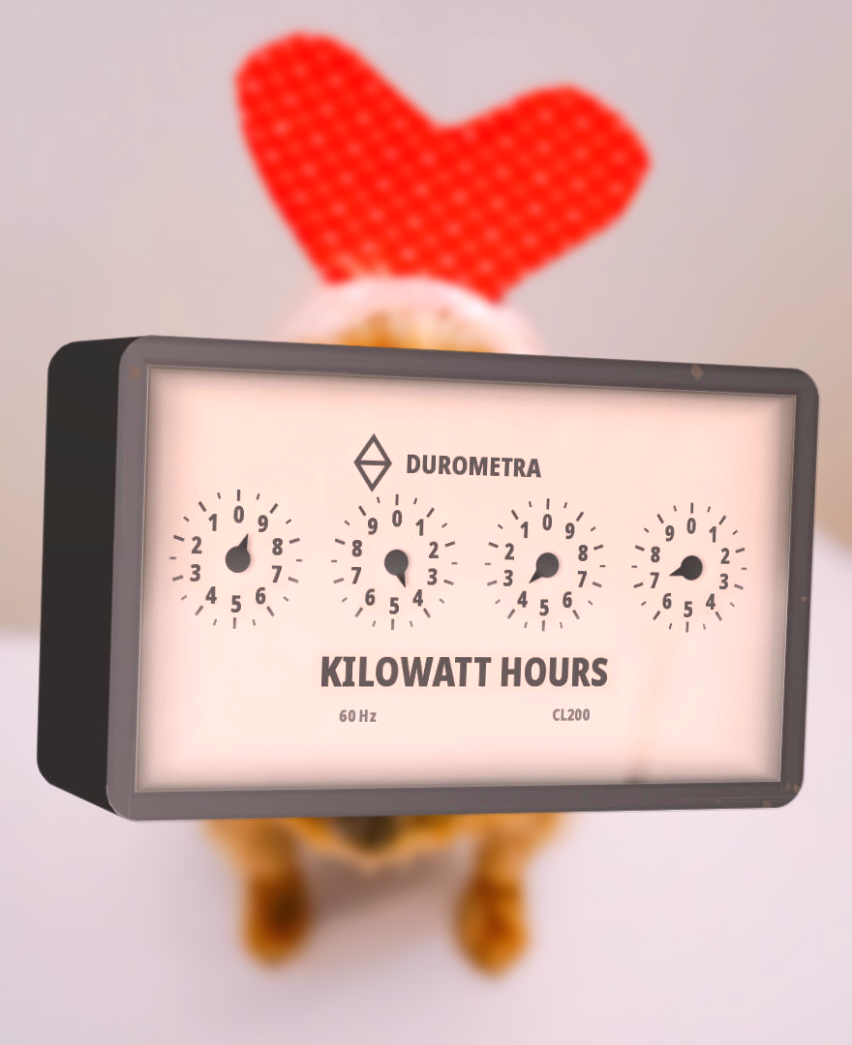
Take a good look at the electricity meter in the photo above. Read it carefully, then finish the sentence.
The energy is 9437 kWh
